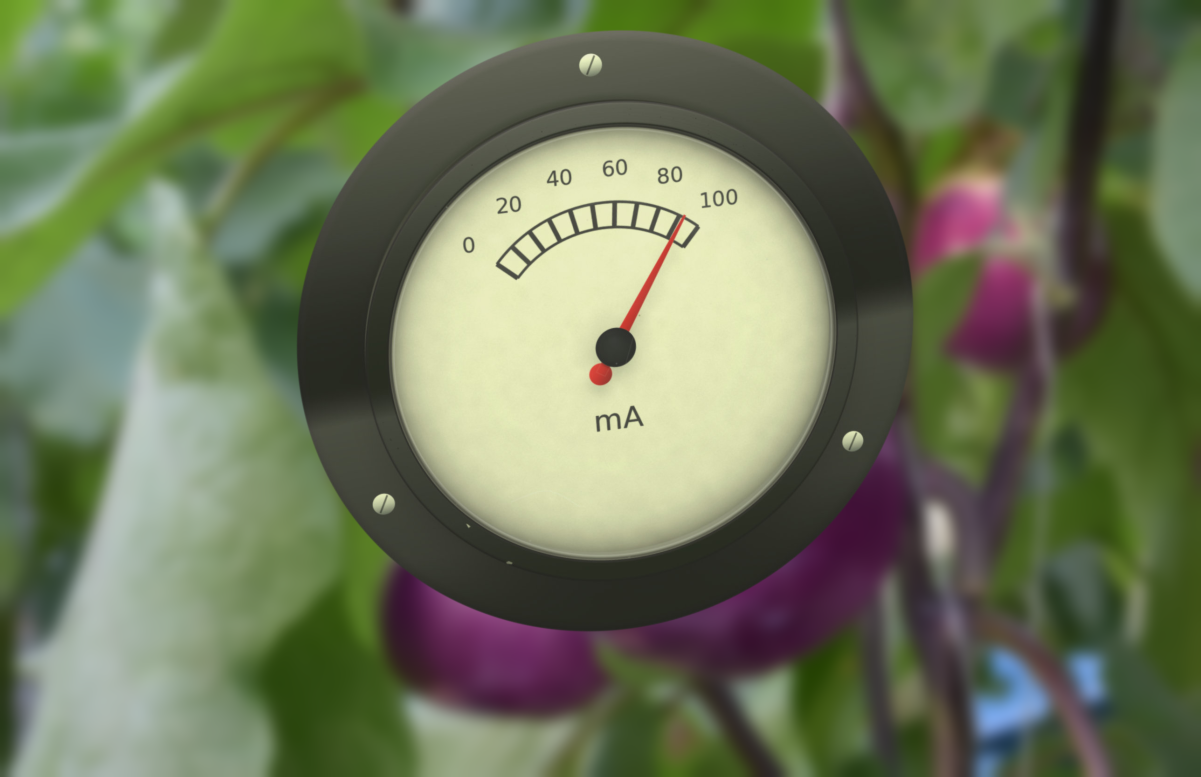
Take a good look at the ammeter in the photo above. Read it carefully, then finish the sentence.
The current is 90 mA
